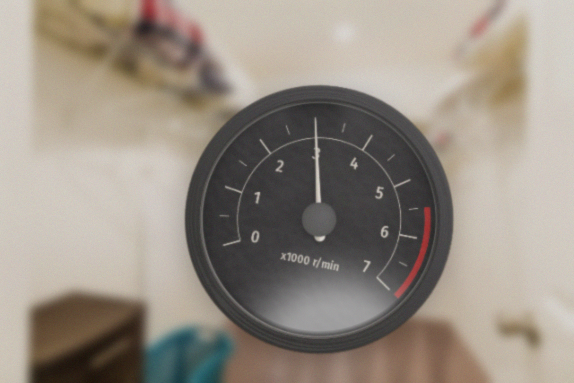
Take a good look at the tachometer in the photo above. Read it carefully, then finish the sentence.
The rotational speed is 3000 rpm
